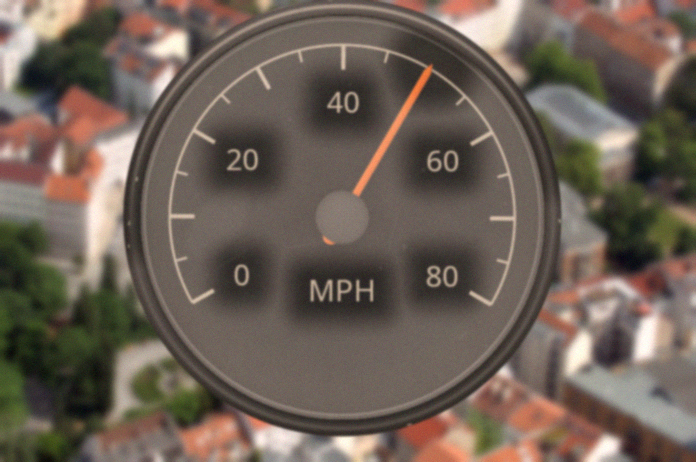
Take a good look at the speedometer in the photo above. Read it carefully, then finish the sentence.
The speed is 50 mph
